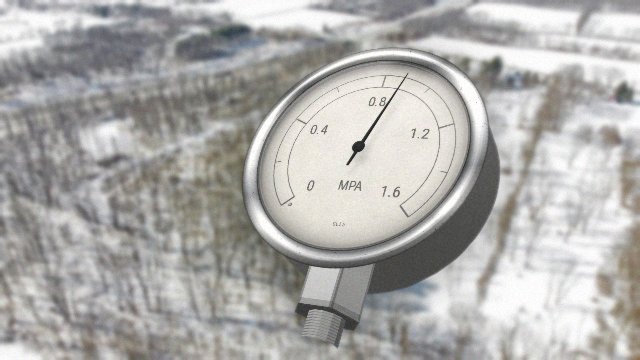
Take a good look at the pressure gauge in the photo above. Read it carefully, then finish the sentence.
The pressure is 0.9 MPa
